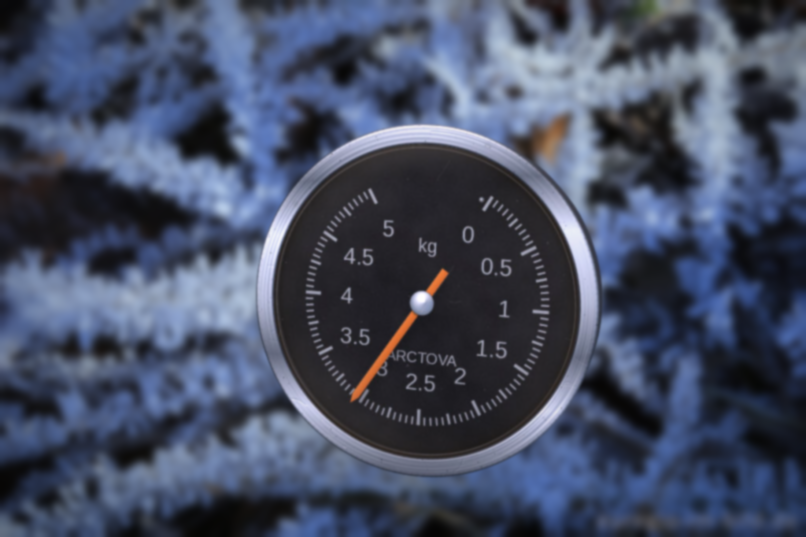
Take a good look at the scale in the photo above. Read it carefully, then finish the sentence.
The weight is 3.05 kg
